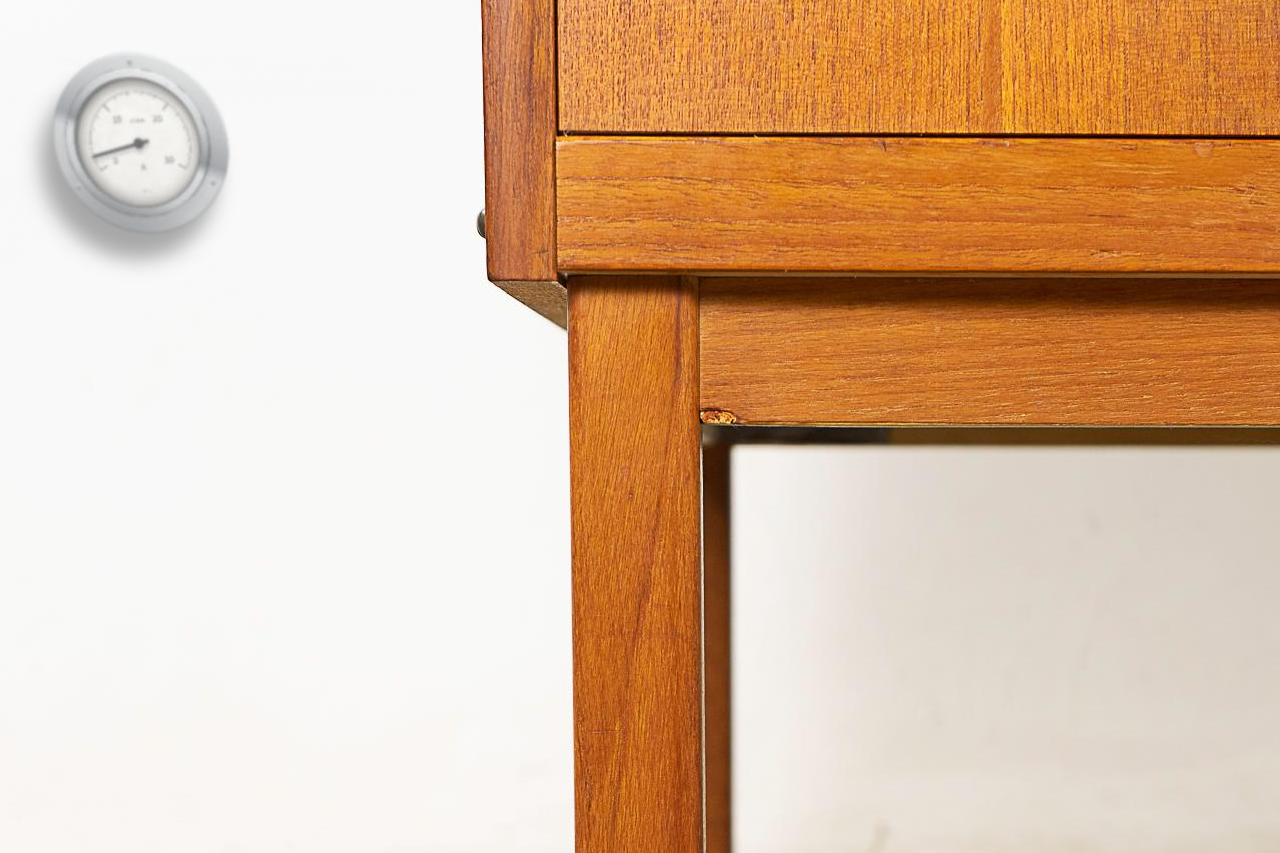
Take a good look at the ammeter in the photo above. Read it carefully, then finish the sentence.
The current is 2 A
